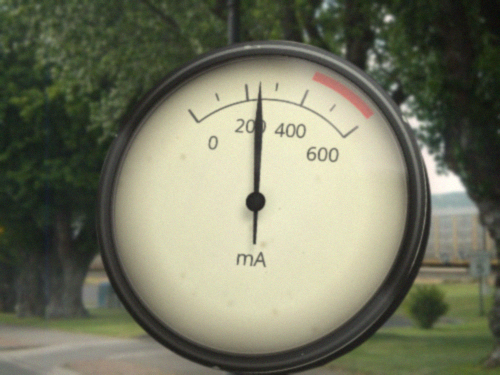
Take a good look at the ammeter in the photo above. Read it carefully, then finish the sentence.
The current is 250 mA
